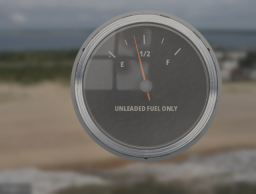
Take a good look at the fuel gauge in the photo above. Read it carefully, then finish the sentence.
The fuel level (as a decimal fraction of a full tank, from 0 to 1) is 0.375
